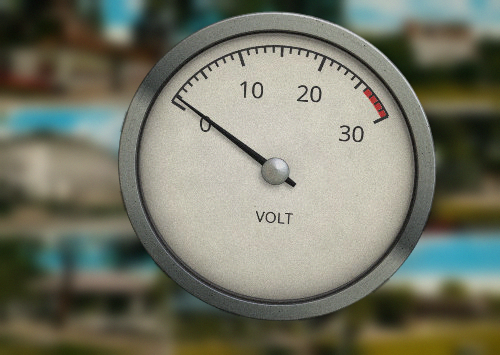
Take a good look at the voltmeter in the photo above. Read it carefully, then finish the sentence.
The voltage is 1 V
